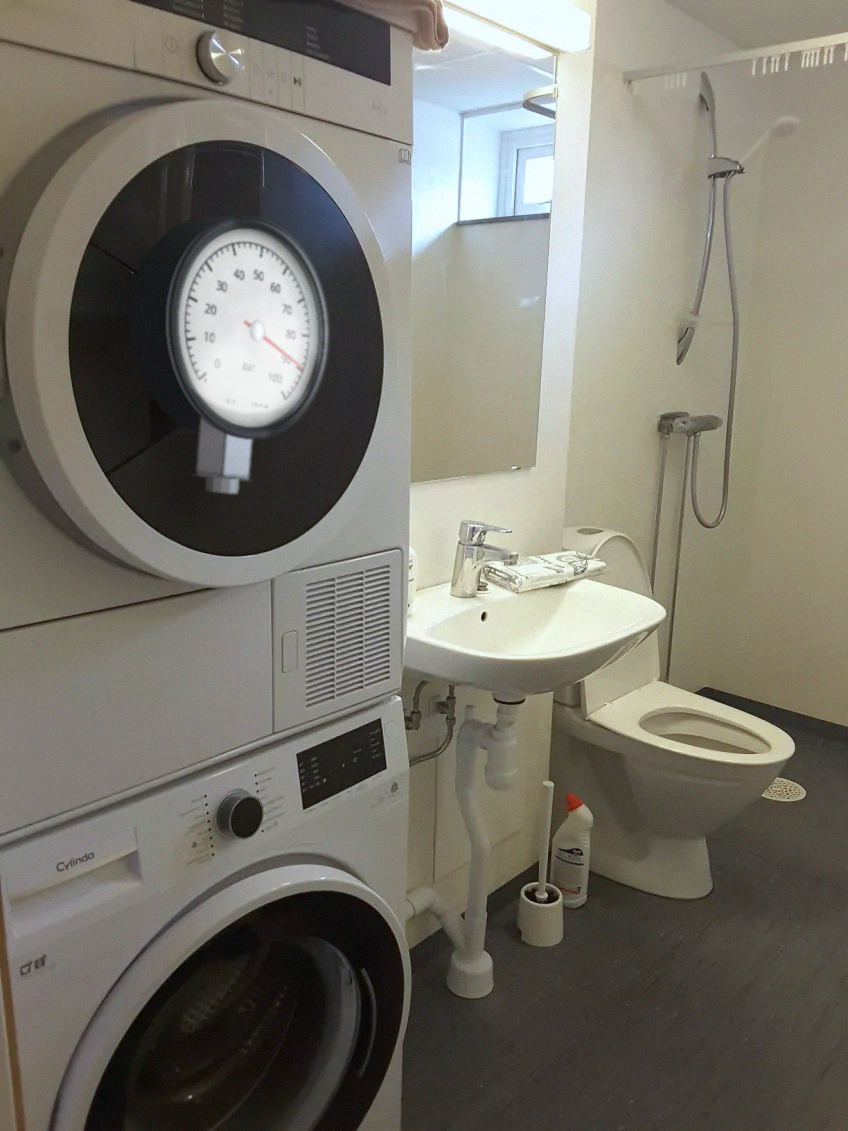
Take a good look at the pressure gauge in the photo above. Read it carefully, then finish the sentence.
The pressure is 90 bar
